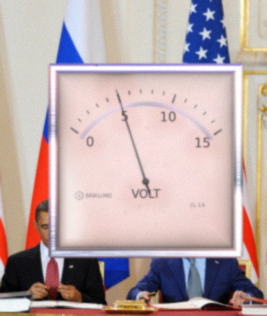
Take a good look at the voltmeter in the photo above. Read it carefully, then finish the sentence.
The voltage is 5 V
